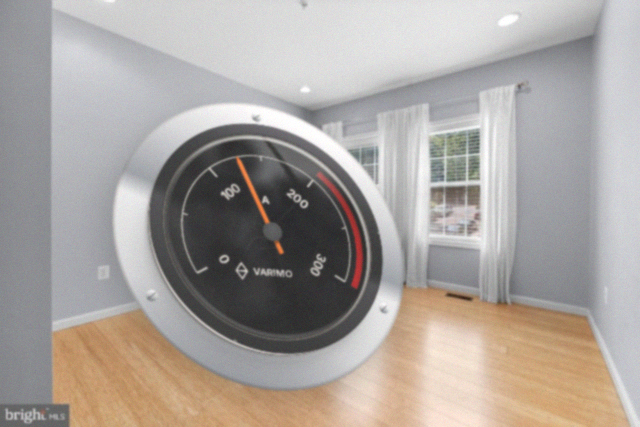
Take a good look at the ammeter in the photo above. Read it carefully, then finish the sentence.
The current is 125 A
